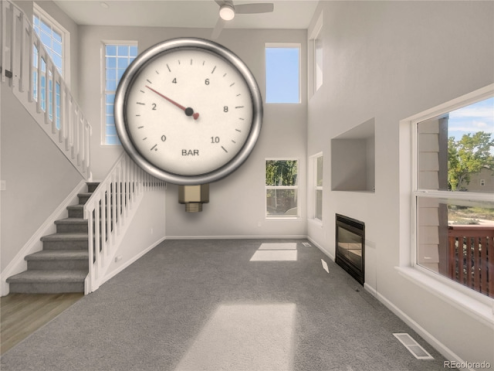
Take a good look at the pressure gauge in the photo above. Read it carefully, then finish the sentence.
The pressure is 2.75 bar
